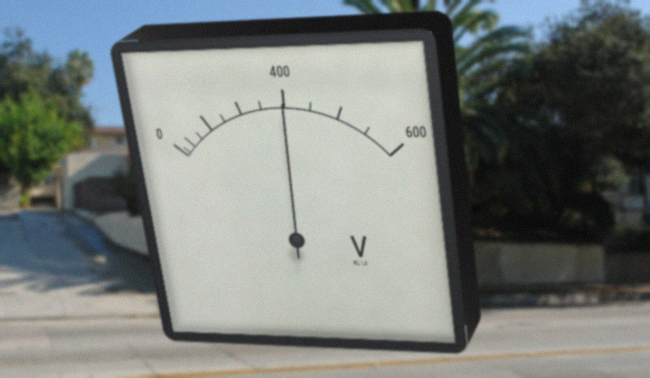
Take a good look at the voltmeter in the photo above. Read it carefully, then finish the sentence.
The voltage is 400 V
